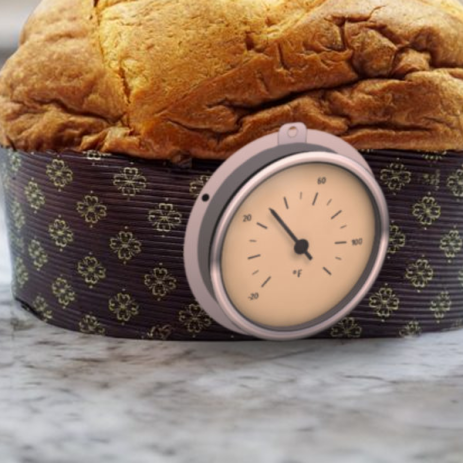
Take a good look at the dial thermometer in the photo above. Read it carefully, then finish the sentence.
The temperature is 30 °F
